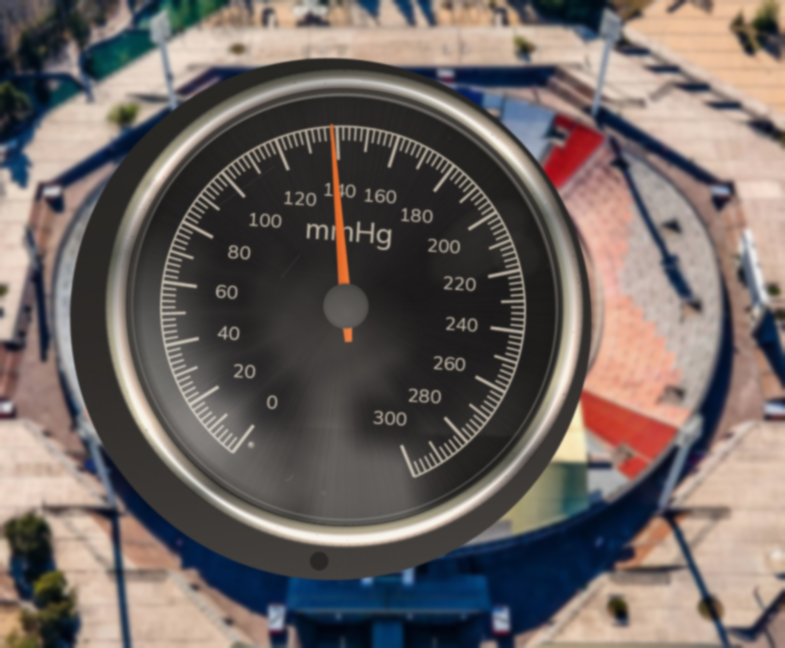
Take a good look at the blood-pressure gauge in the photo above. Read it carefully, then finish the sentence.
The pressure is 138 mmHg
